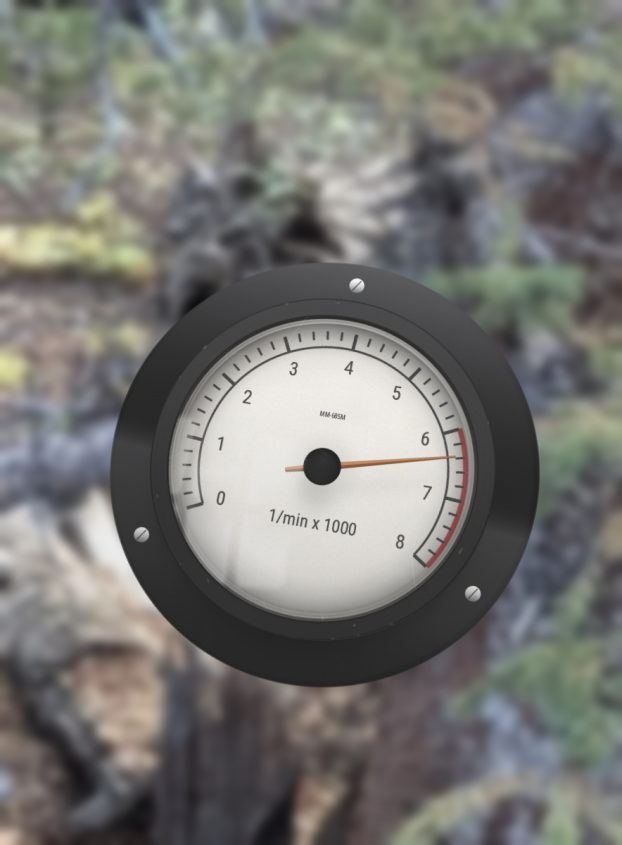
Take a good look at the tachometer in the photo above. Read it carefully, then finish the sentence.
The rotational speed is 6400 rpm
